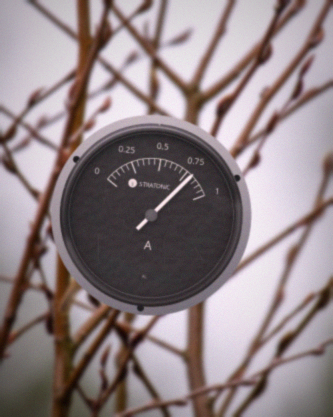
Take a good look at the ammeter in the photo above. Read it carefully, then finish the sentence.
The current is 0.8 A
